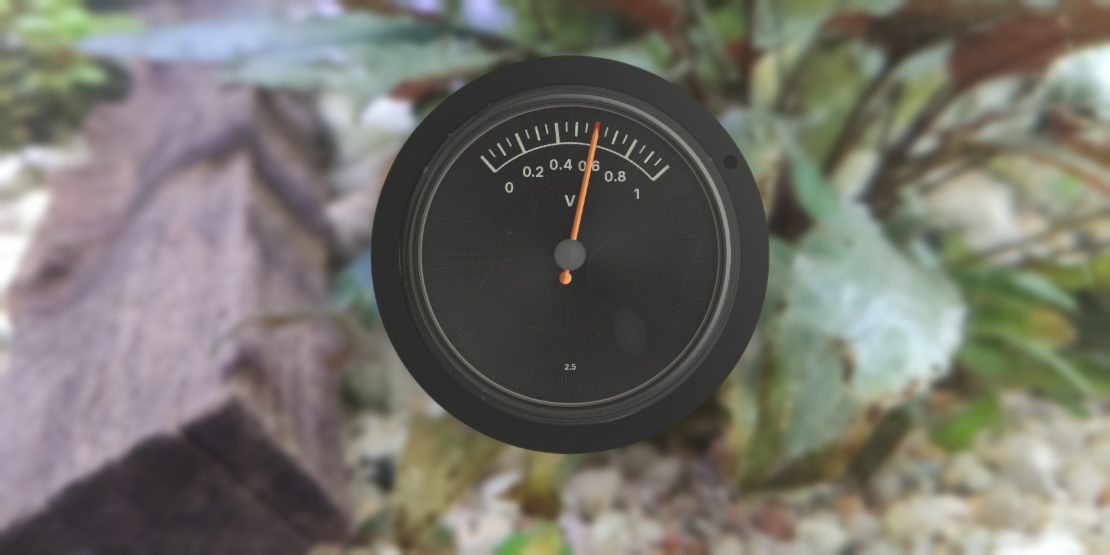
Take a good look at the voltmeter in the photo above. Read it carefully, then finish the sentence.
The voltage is 0.6 V
